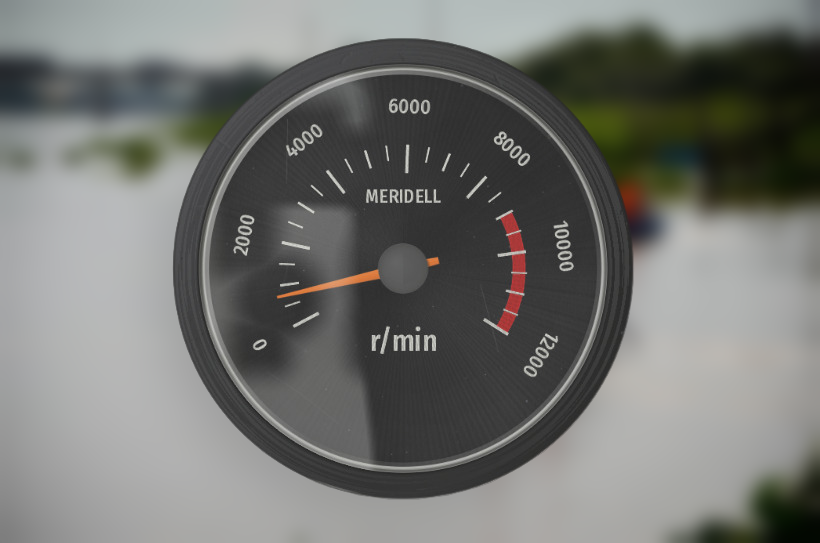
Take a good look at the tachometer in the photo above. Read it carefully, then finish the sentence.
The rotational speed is 750 rpm
